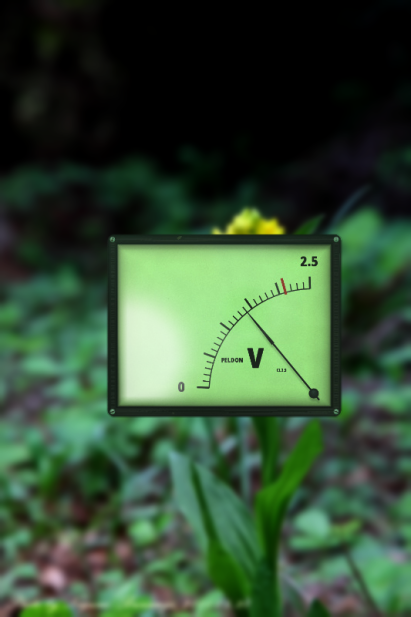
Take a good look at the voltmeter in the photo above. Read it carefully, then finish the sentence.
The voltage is 1.4 V
